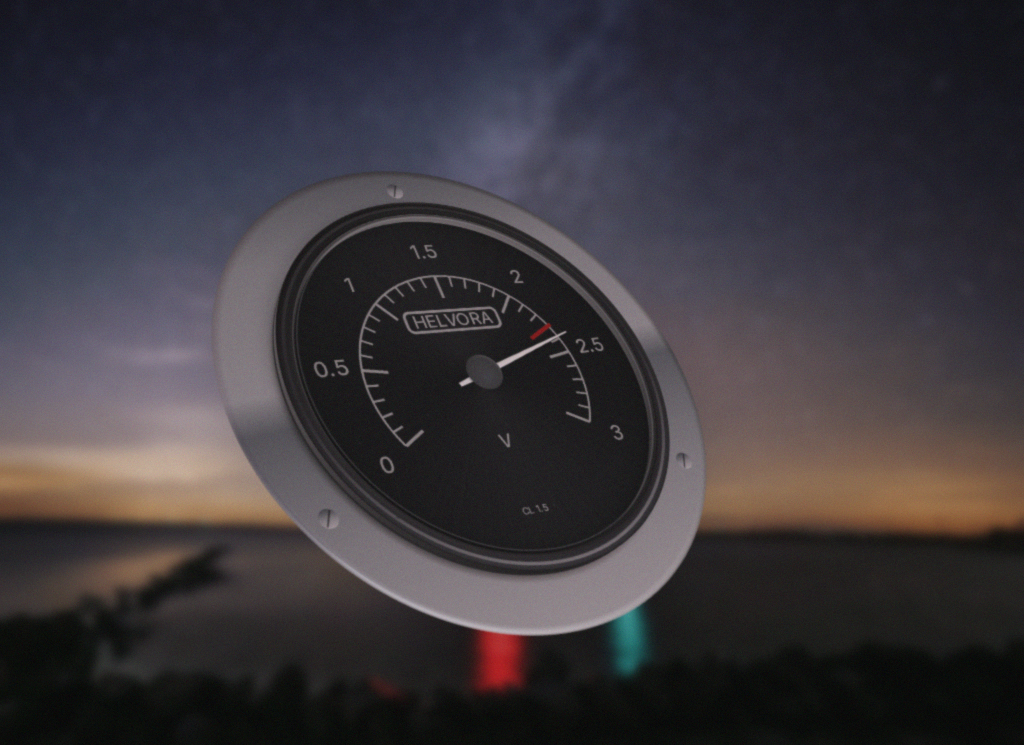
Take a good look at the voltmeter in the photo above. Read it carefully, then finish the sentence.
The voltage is 2.4 V
